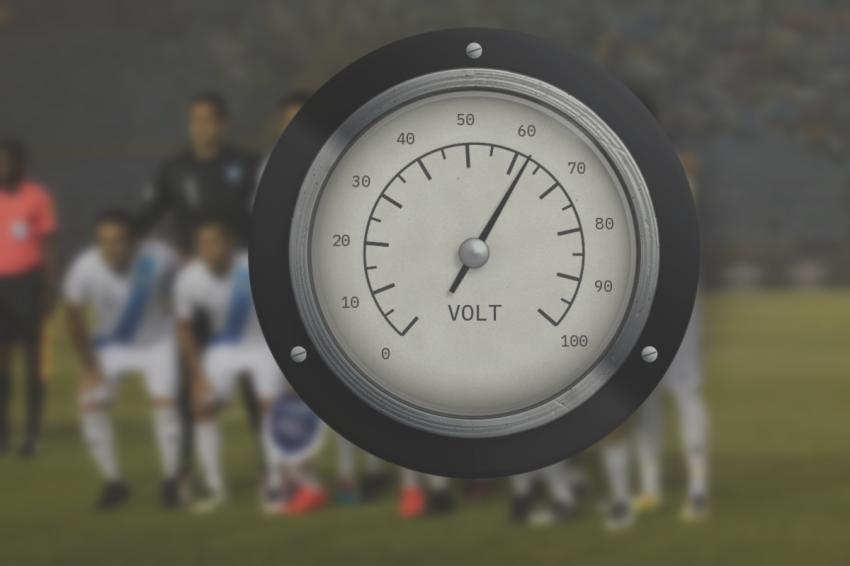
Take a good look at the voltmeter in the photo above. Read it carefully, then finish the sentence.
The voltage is 62.5 V
